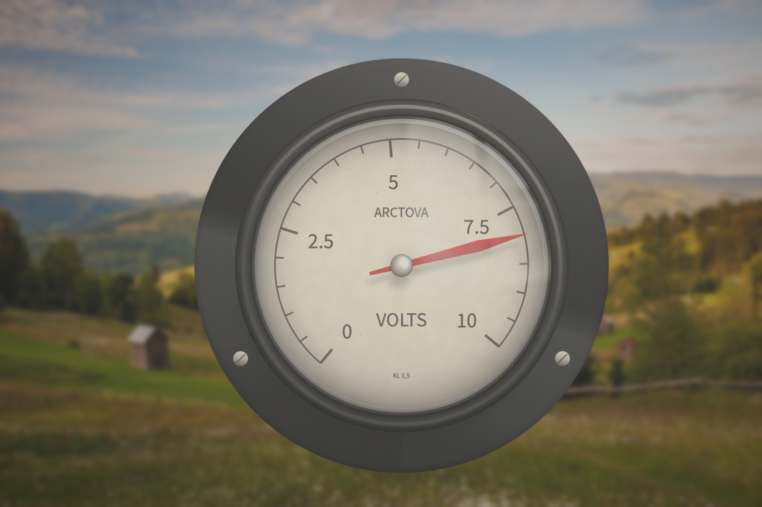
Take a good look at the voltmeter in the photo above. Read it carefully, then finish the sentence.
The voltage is 8 V
